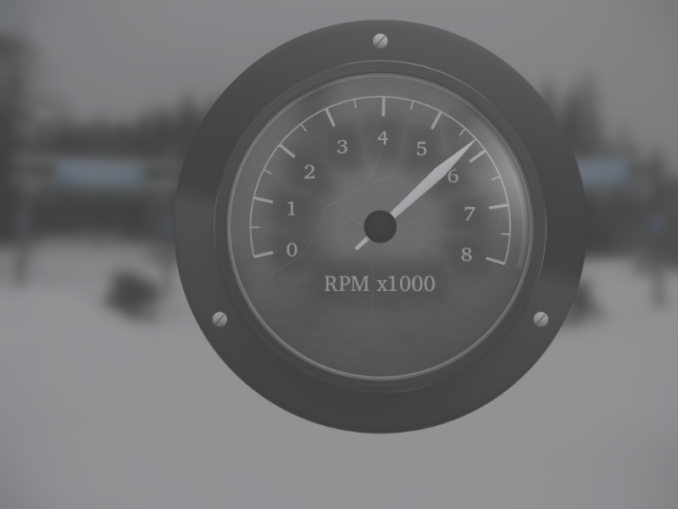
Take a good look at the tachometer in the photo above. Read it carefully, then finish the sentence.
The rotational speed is 5750 rpm
